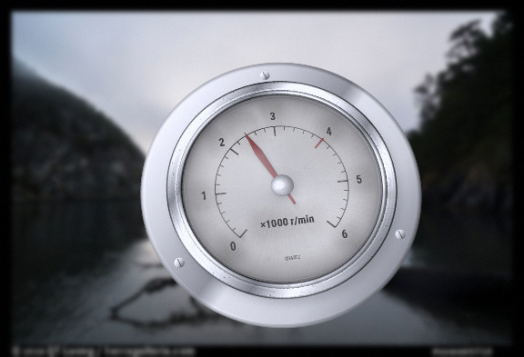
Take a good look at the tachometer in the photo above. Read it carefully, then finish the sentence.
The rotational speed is 2400 rpm
